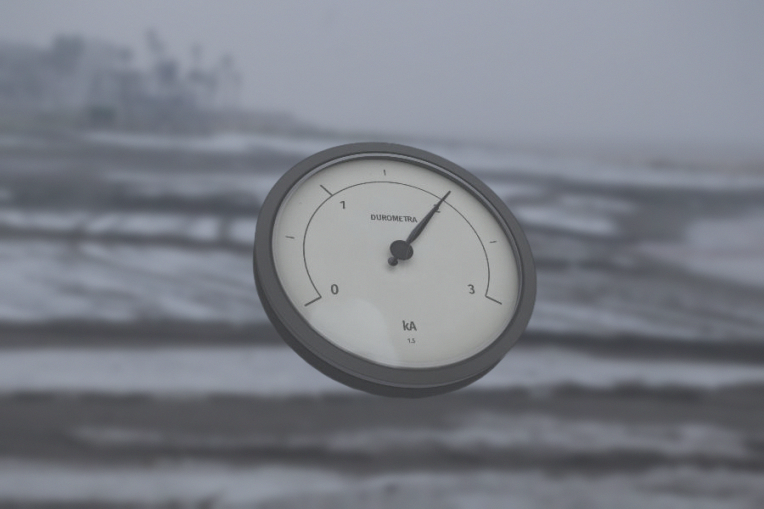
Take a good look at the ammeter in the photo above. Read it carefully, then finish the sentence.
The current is 2 kA
